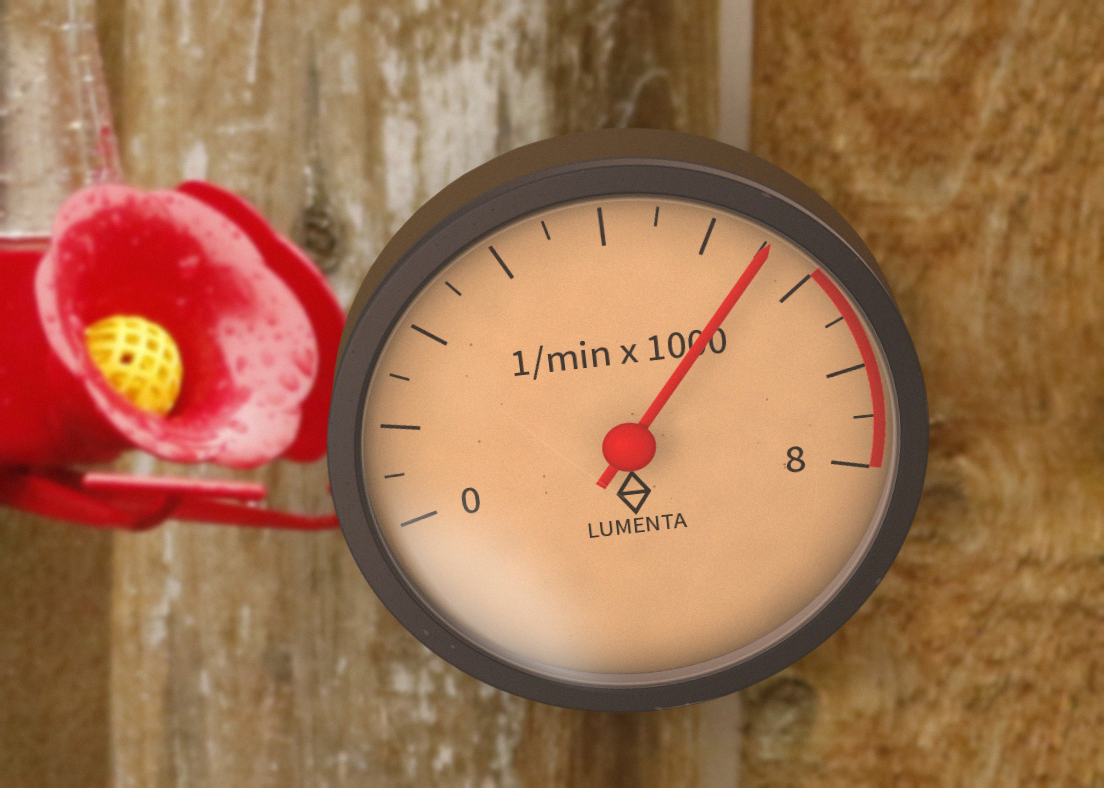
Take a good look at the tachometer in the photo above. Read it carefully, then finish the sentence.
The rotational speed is 5500 rpm
